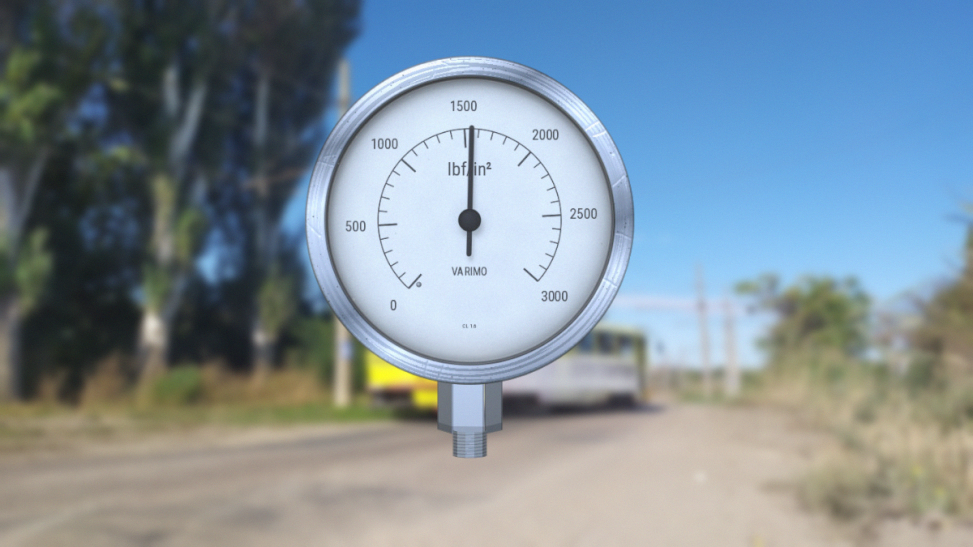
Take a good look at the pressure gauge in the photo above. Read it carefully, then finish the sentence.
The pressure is 1550 psi
